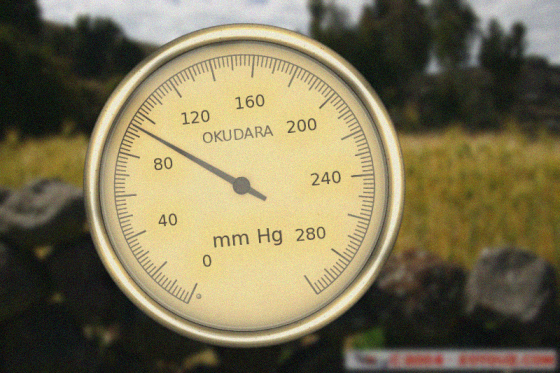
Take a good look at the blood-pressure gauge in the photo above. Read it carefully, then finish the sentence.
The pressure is 94 mmHg
